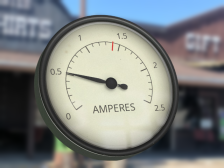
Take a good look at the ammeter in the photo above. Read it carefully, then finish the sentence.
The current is 0.5 A
